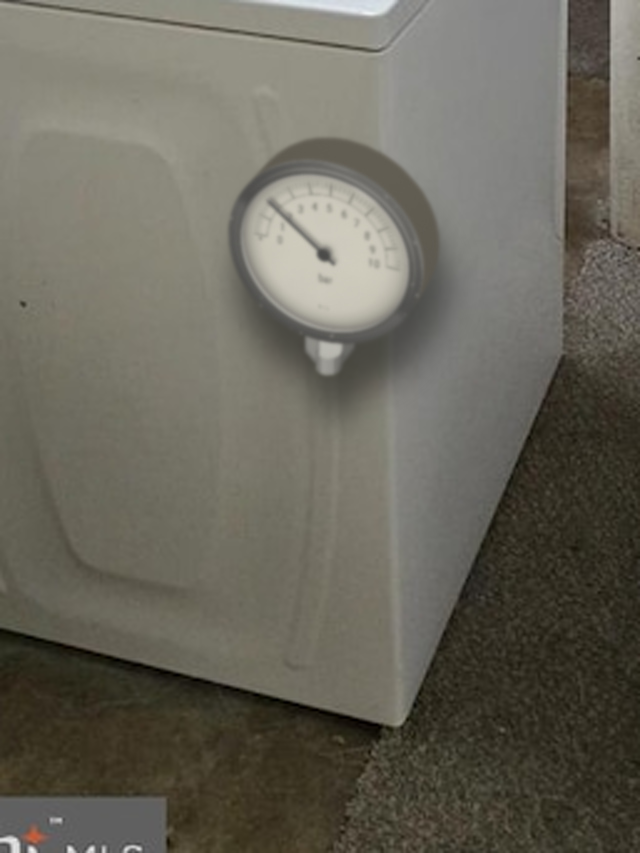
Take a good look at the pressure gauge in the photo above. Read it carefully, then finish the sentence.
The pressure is 2 bar
